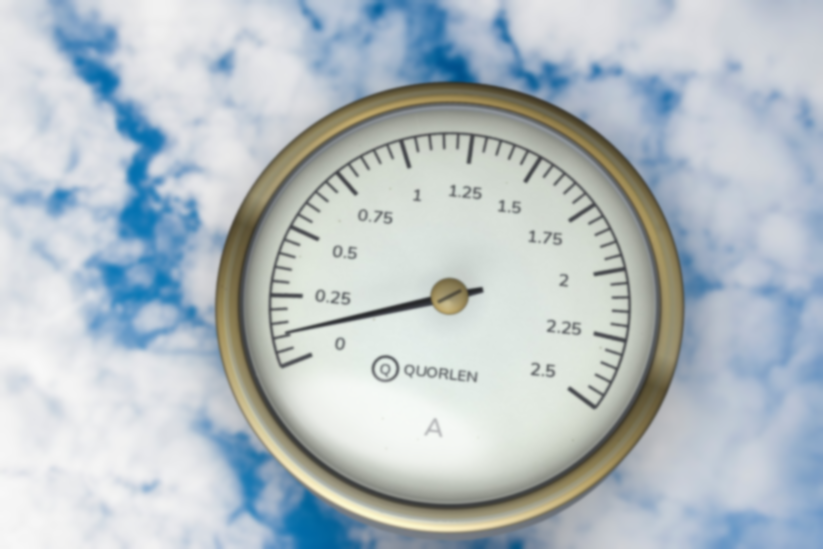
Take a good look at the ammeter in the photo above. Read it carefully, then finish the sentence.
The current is 0.1 A
